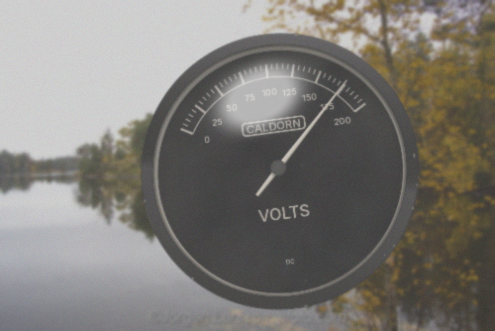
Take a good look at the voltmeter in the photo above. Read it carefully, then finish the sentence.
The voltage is 175 V
